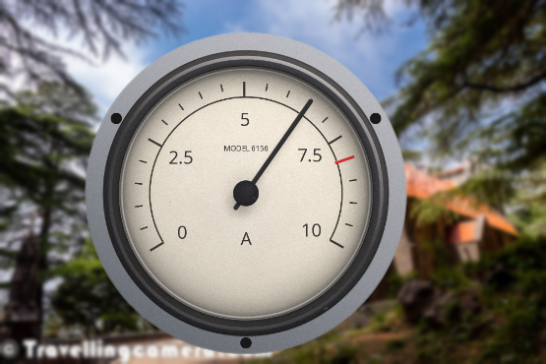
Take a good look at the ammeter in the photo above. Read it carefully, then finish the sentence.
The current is 6.5 A
